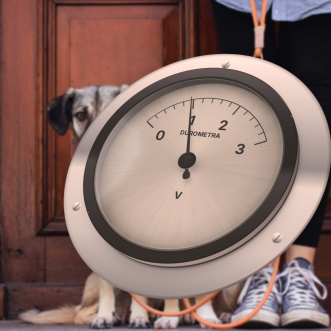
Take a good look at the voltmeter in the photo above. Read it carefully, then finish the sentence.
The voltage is 1 V
